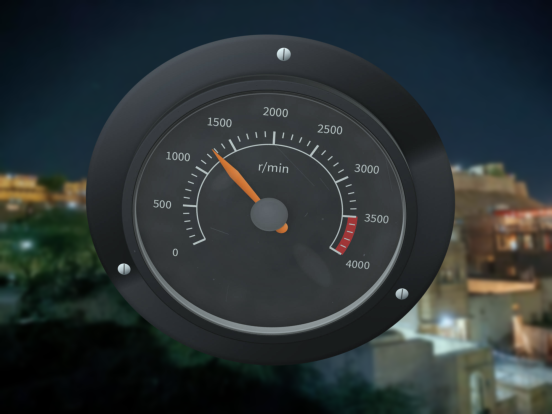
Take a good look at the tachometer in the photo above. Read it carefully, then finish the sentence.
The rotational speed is 1300 rpm
